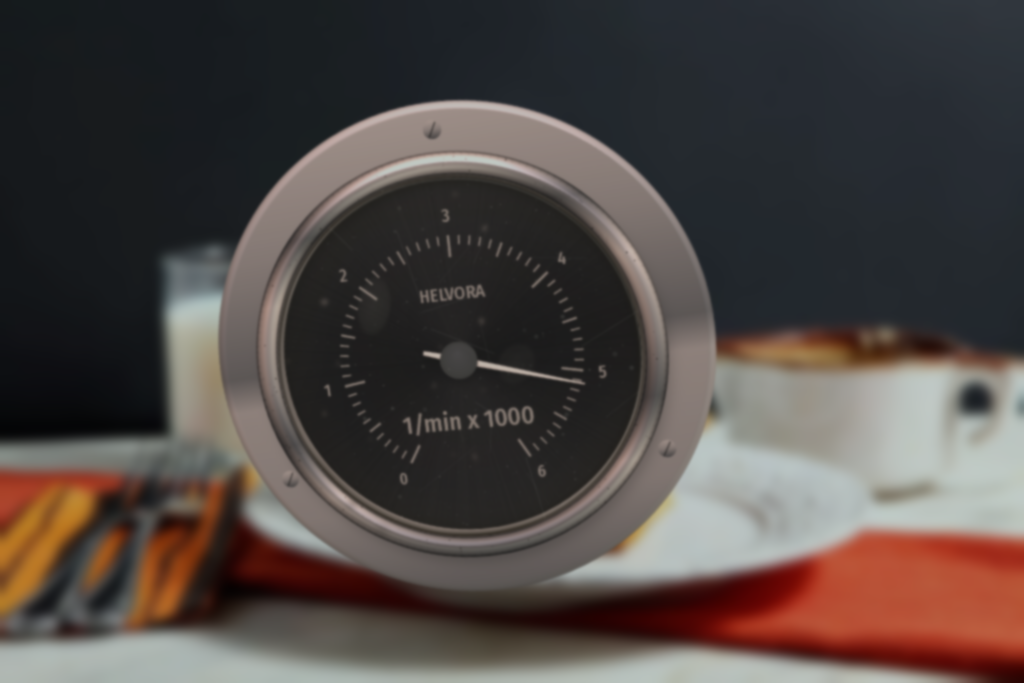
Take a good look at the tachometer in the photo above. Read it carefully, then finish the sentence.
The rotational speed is 5100 rpm
